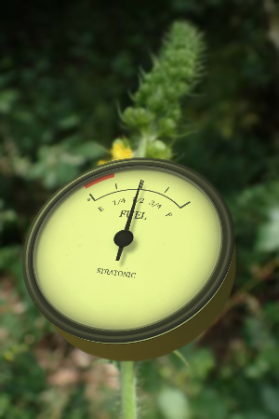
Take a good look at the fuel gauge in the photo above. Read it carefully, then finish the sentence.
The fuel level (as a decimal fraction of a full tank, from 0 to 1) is 0.5
